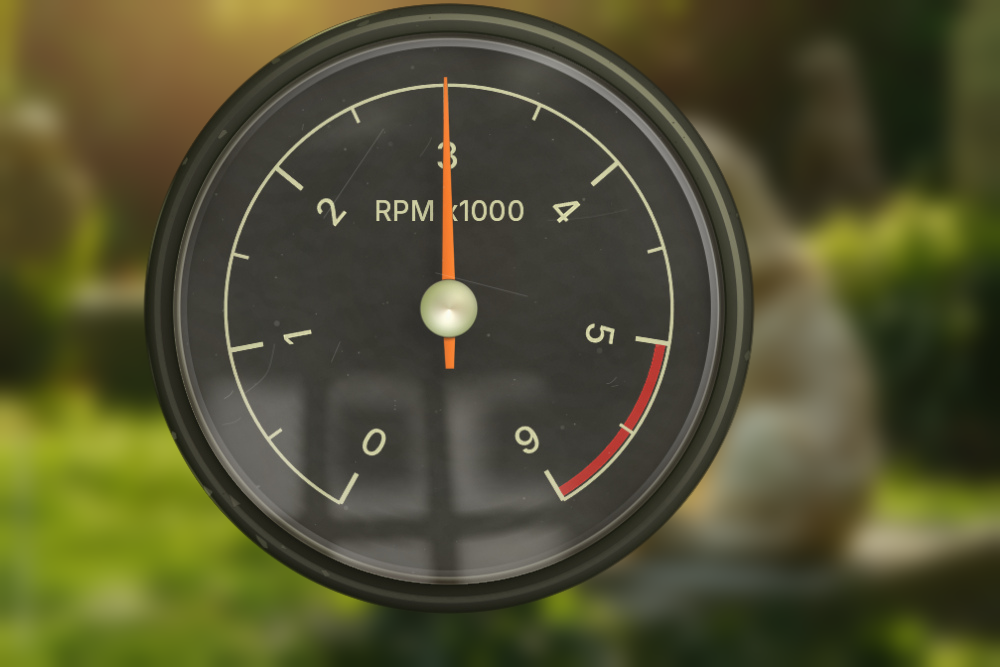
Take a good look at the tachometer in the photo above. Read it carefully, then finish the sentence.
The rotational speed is 3000 rpm
